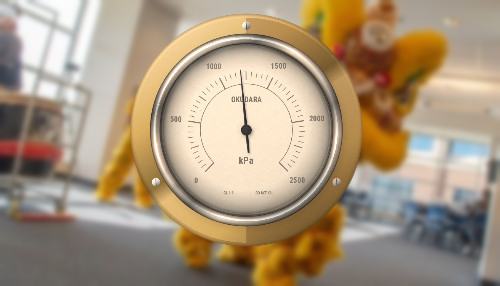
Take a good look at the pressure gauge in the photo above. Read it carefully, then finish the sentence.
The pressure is 1200 kPa
